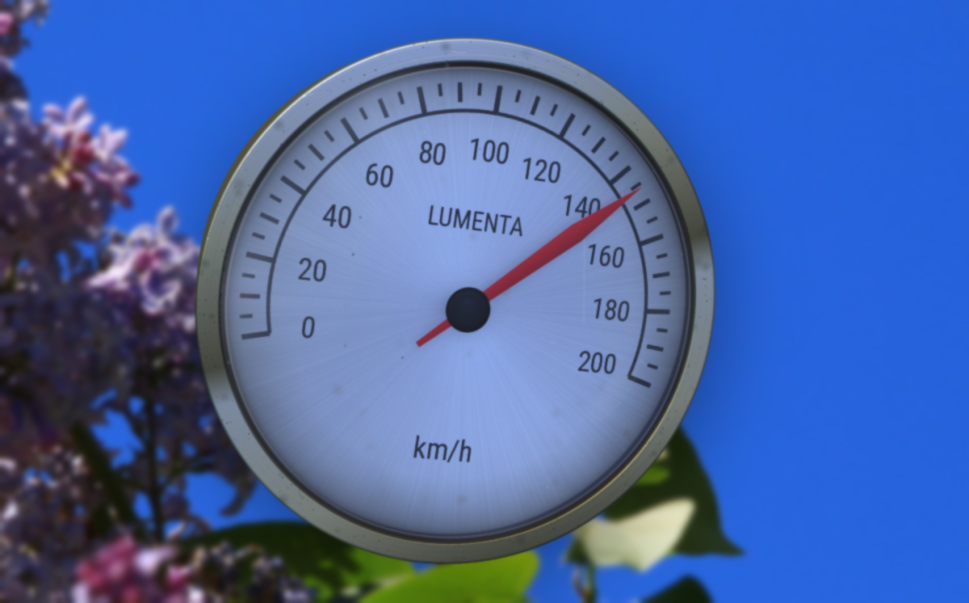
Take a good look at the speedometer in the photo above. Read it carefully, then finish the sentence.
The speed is 145 km/h
